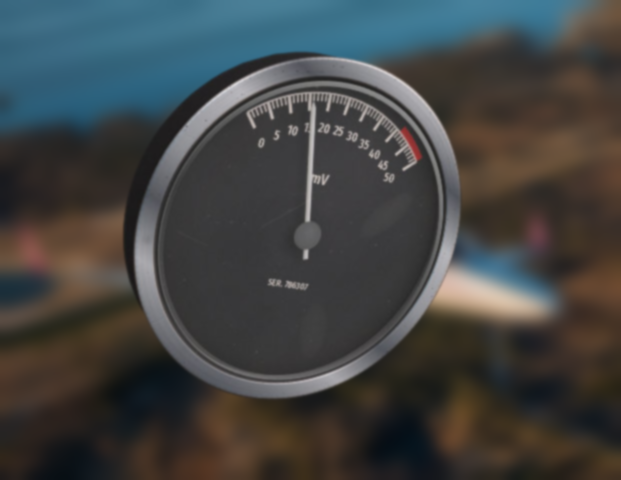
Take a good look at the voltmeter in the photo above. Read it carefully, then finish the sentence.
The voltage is 15 mV
